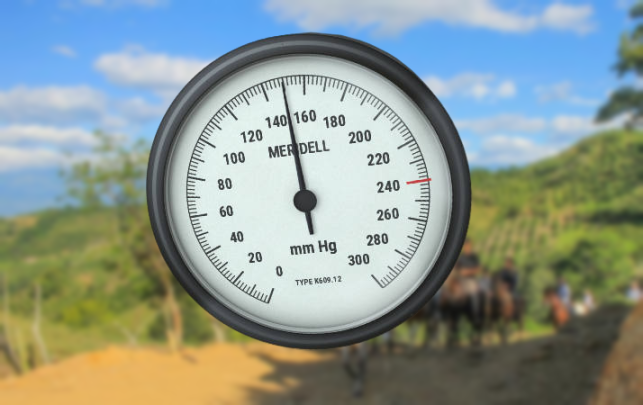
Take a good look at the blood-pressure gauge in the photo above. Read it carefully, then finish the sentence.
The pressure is 150 mmHg
